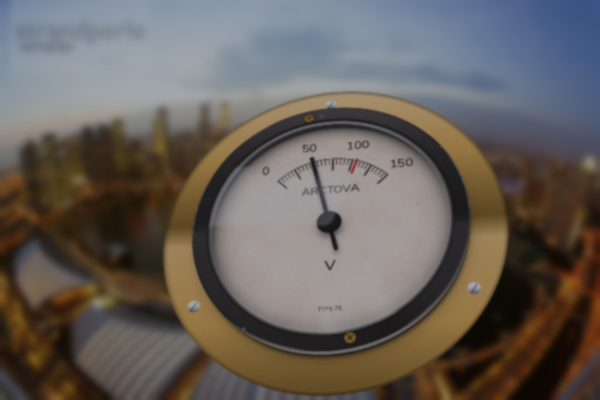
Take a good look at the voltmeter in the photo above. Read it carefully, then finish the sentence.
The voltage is 50 V
